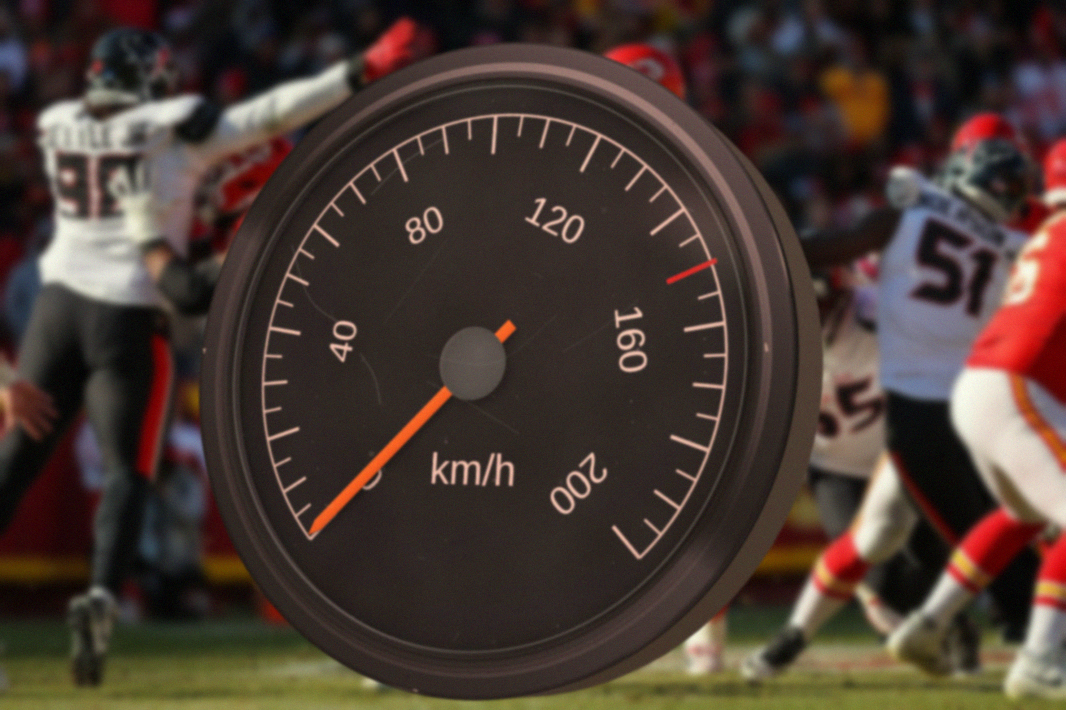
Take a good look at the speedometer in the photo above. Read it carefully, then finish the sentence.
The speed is 0 km/h
